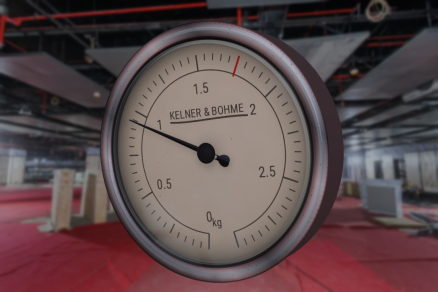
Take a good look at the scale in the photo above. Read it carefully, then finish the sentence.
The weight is 0.95 kg
